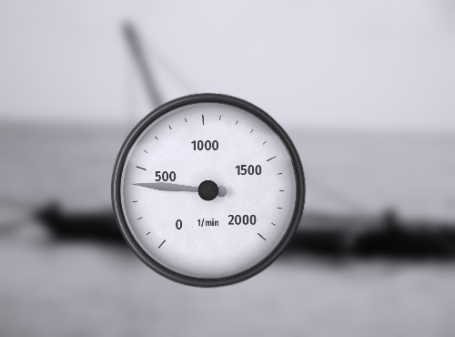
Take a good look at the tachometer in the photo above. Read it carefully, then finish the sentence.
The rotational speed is 400 rpm
